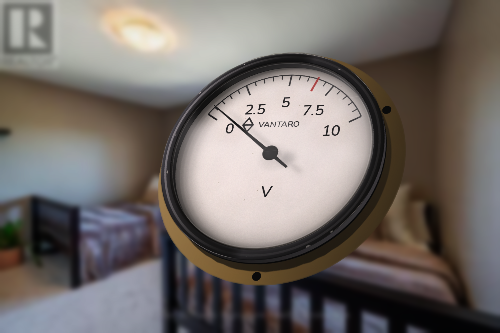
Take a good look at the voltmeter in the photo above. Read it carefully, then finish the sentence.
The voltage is 0.5 V
